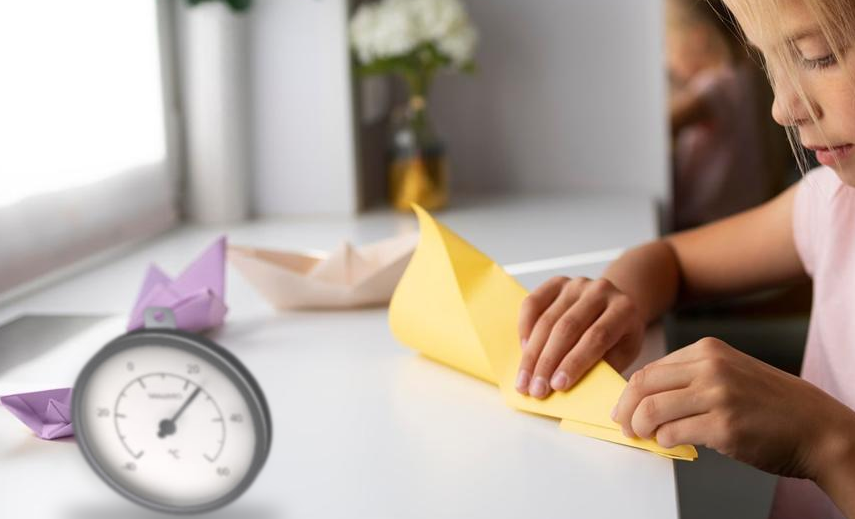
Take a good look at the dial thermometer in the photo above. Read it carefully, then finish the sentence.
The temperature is 25 °C
